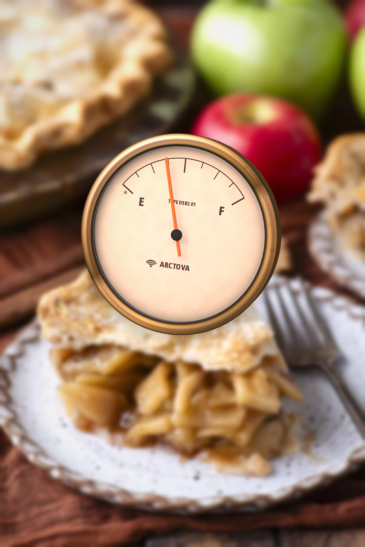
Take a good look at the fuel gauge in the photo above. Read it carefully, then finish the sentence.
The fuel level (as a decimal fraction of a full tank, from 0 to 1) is 0.375
